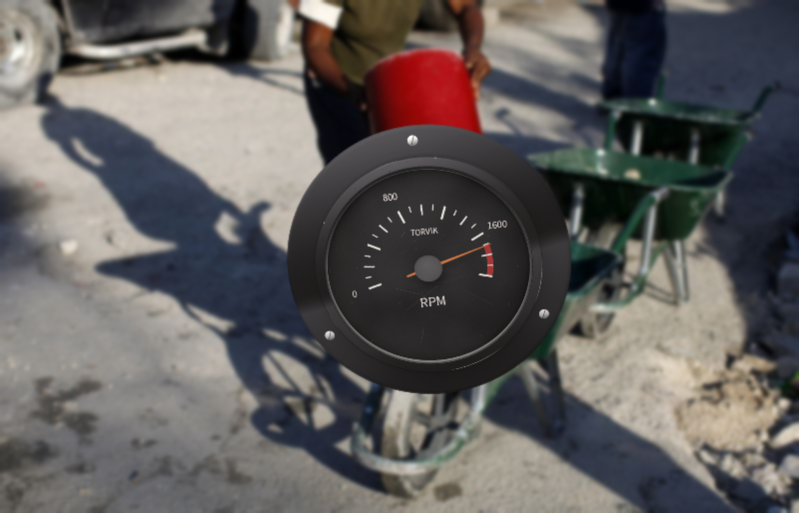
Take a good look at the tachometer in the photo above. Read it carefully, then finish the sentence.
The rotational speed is 1700 rpm
